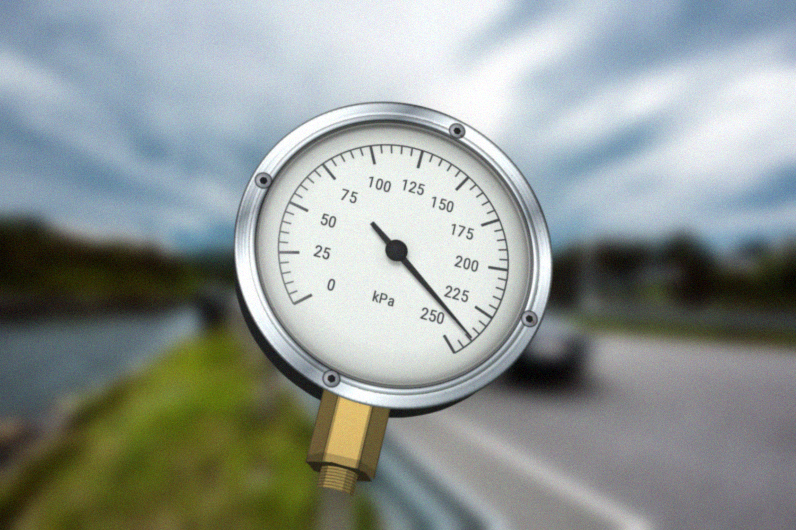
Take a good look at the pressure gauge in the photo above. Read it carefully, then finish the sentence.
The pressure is 240 kPa
